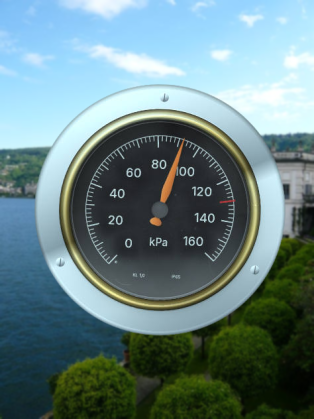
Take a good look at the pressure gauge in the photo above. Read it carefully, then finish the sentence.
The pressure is 92 kPa
